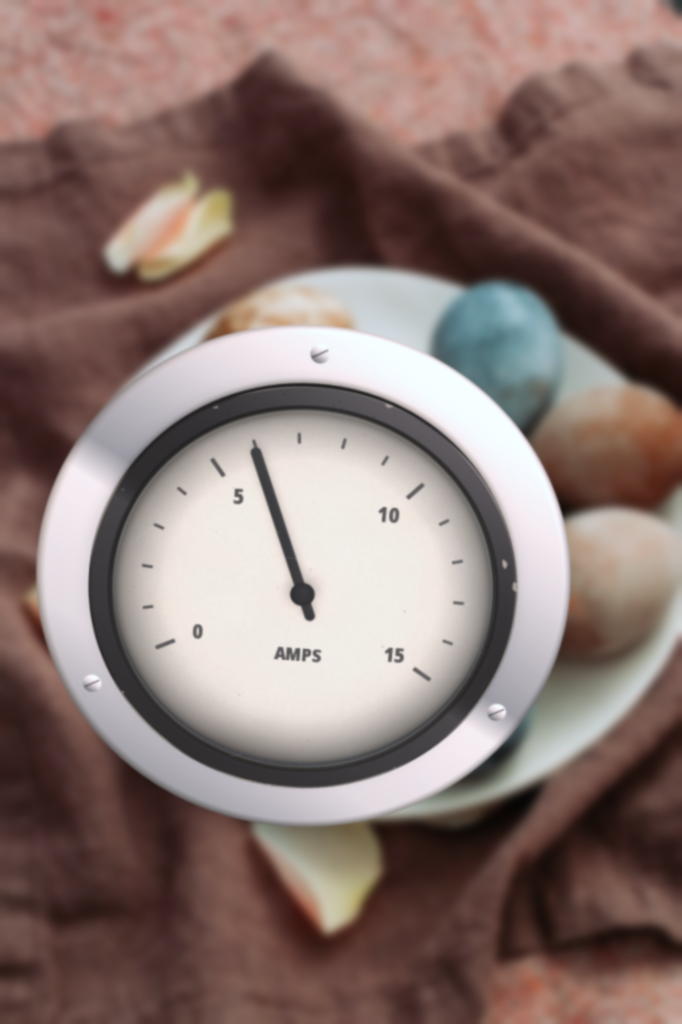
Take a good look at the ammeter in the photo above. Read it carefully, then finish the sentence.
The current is 6 A
